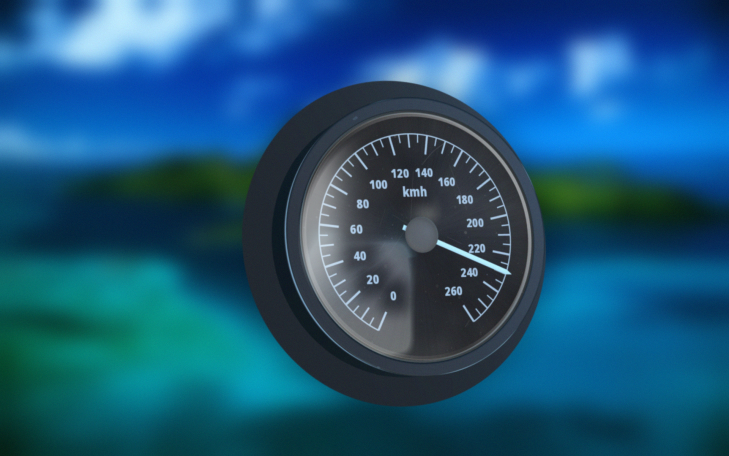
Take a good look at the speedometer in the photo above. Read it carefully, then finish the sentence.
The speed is 230 km/h
